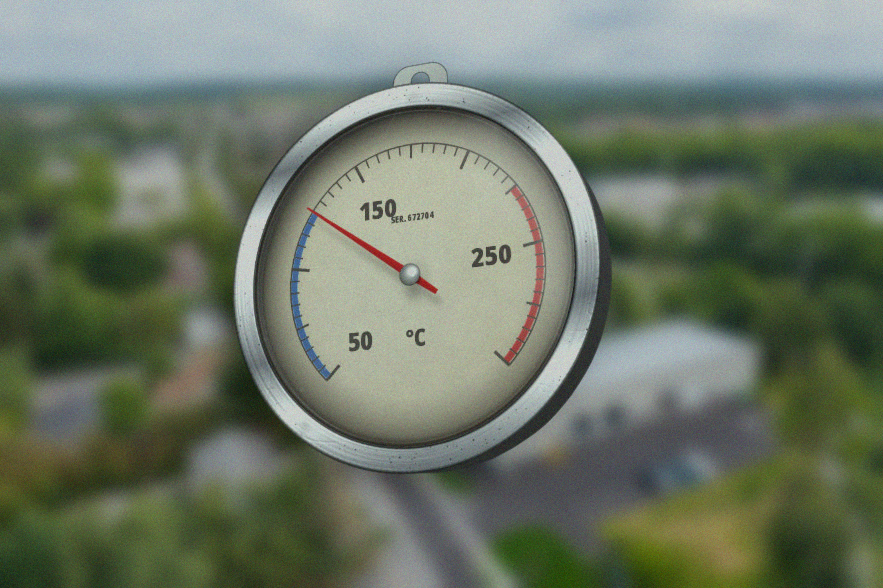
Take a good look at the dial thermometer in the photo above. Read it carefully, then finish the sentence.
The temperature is 125 °C
